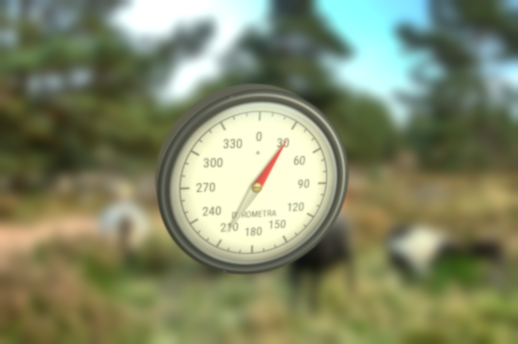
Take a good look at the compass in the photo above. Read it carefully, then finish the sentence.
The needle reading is 30 °
